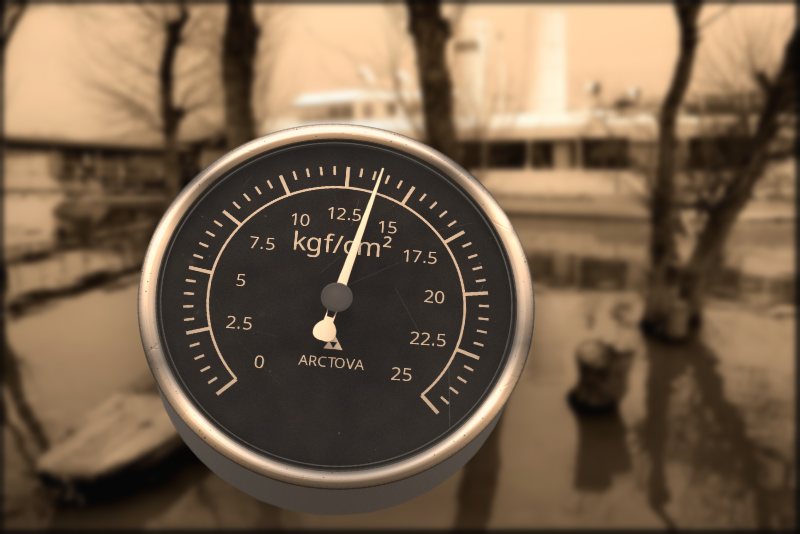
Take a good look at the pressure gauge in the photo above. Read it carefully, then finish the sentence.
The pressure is 13.75 kg/cm²
